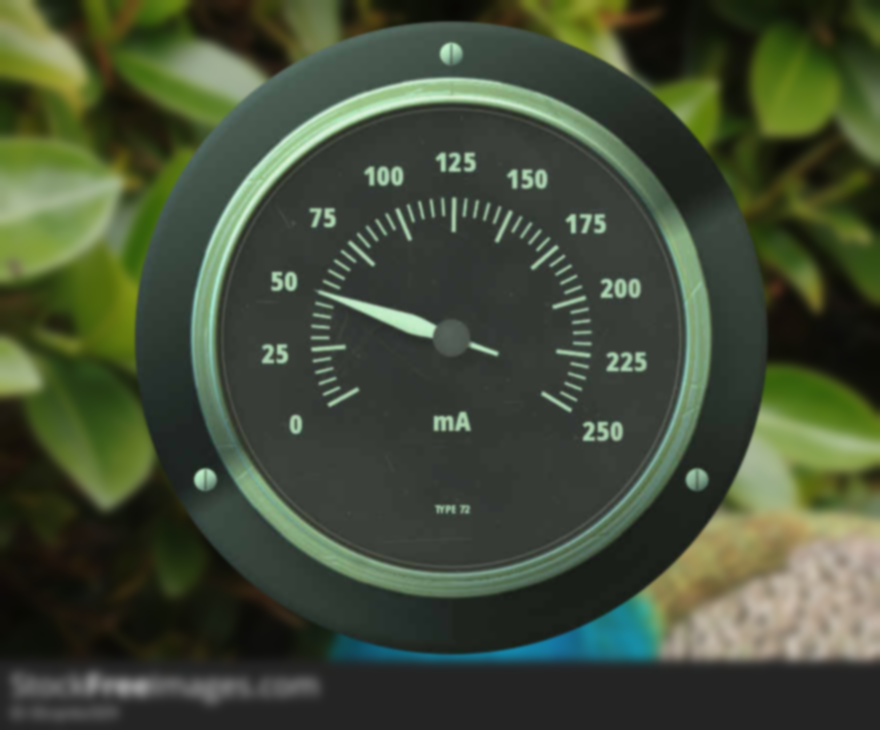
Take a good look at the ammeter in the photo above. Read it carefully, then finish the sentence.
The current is 50 mA
